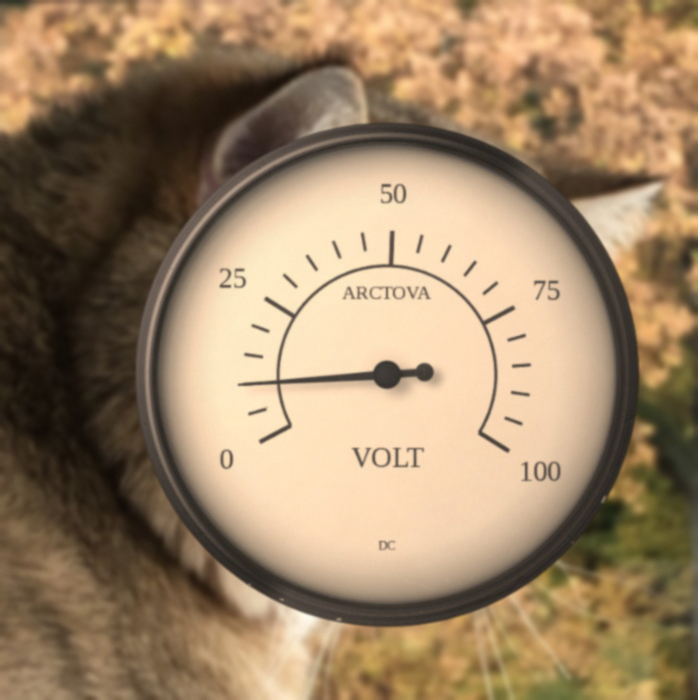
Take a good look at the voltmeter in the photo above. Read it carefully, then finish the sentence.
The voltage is 10 V
